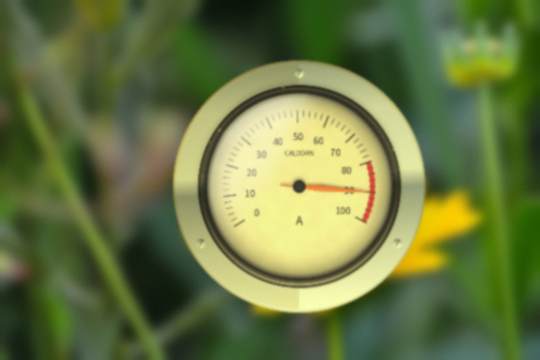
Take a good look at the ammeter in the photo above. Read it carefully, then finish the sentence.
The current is 90 A
